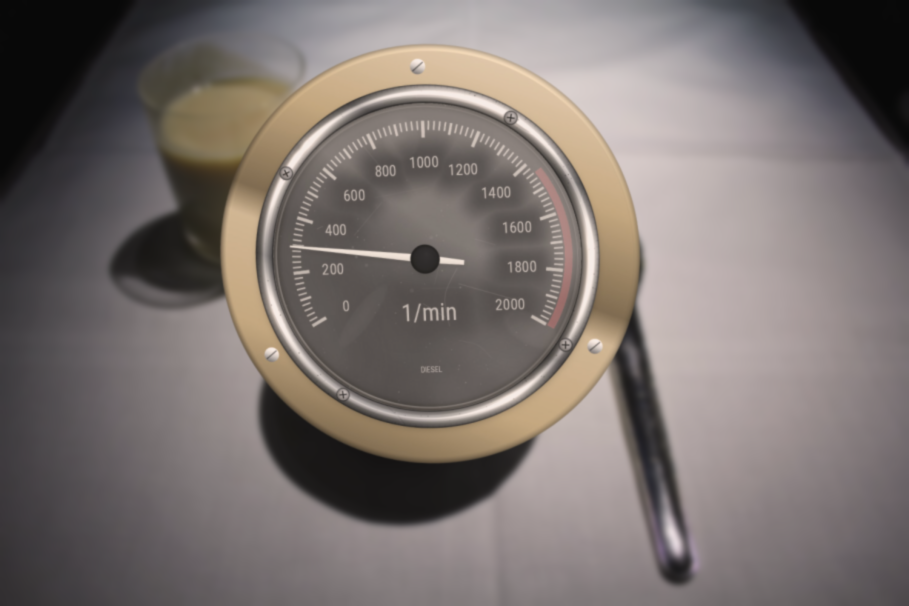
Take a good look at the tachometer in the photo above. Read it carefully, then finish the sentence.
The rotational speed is 300 rpm
